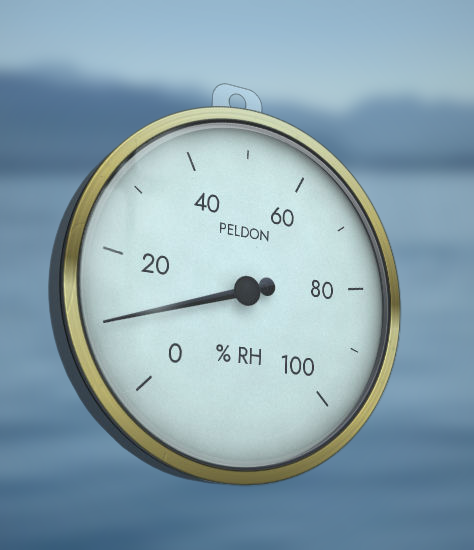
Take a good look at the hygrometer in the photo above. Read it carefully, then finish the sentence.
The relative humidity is 10 %
